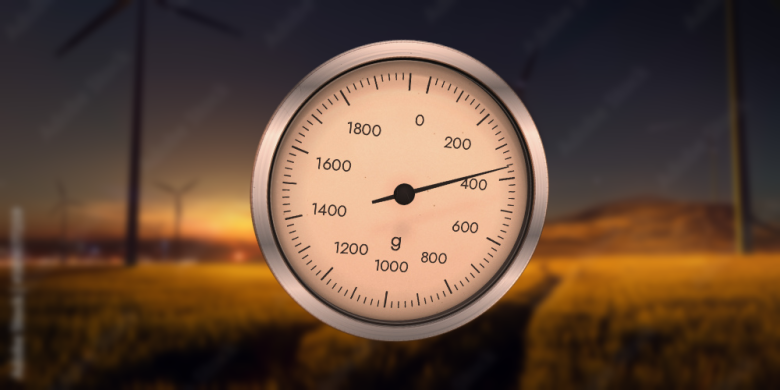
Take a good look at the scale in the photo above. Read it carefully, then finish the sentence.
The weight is 360 g
